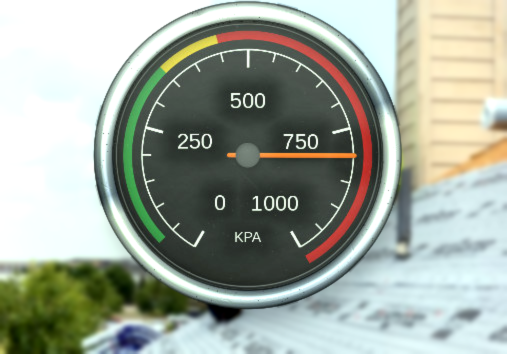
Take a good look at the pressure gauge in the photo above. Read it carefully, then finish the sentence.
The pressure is 800 kPa
